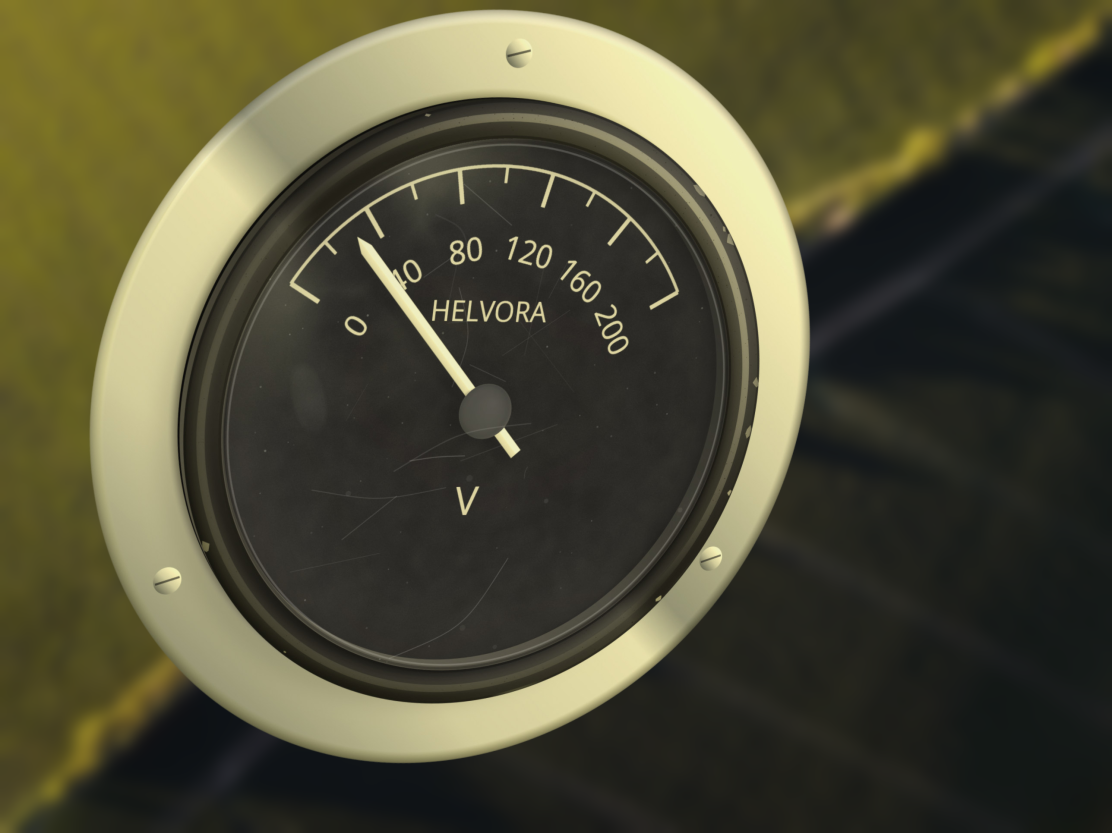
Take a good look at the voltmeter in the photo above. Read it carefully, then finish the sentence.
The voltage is 30 V
